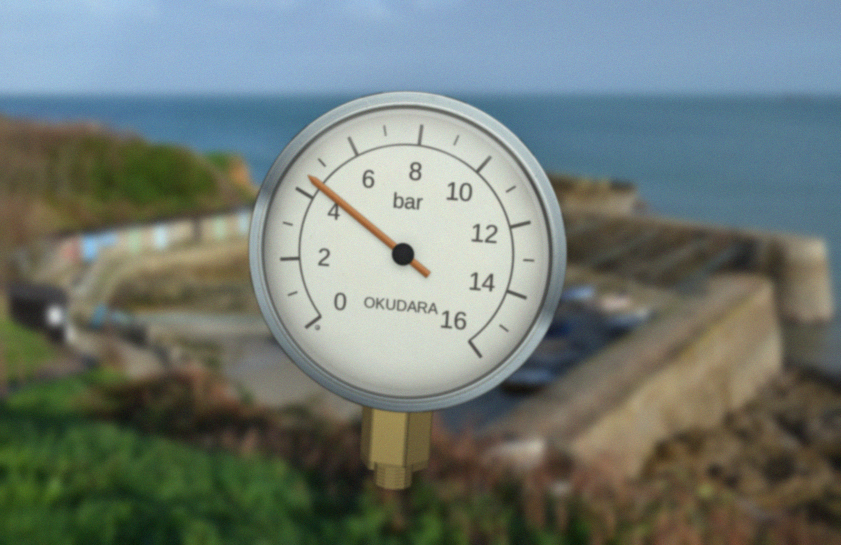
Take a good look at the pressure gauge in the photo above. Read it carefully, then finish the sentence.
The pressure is 4.5 bar
